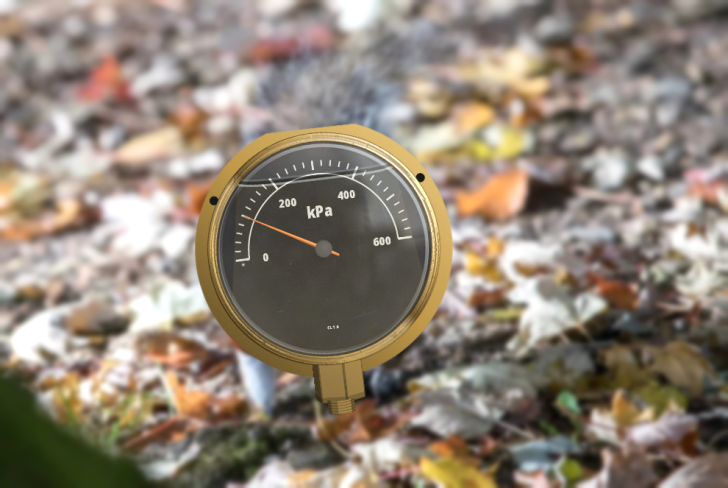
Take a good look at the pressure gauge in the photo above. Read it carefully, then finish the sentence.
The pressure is 100 kPa
